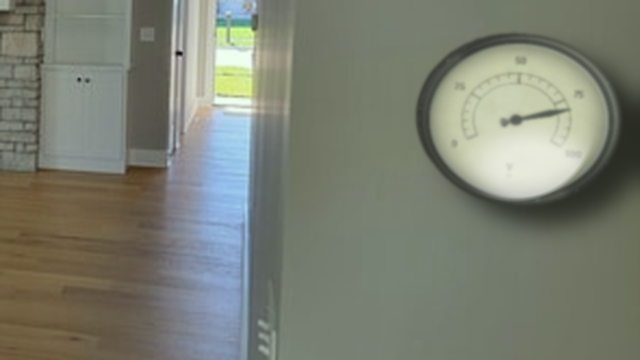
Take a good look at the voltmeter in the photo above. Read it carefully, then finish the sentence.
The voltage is 80 V
